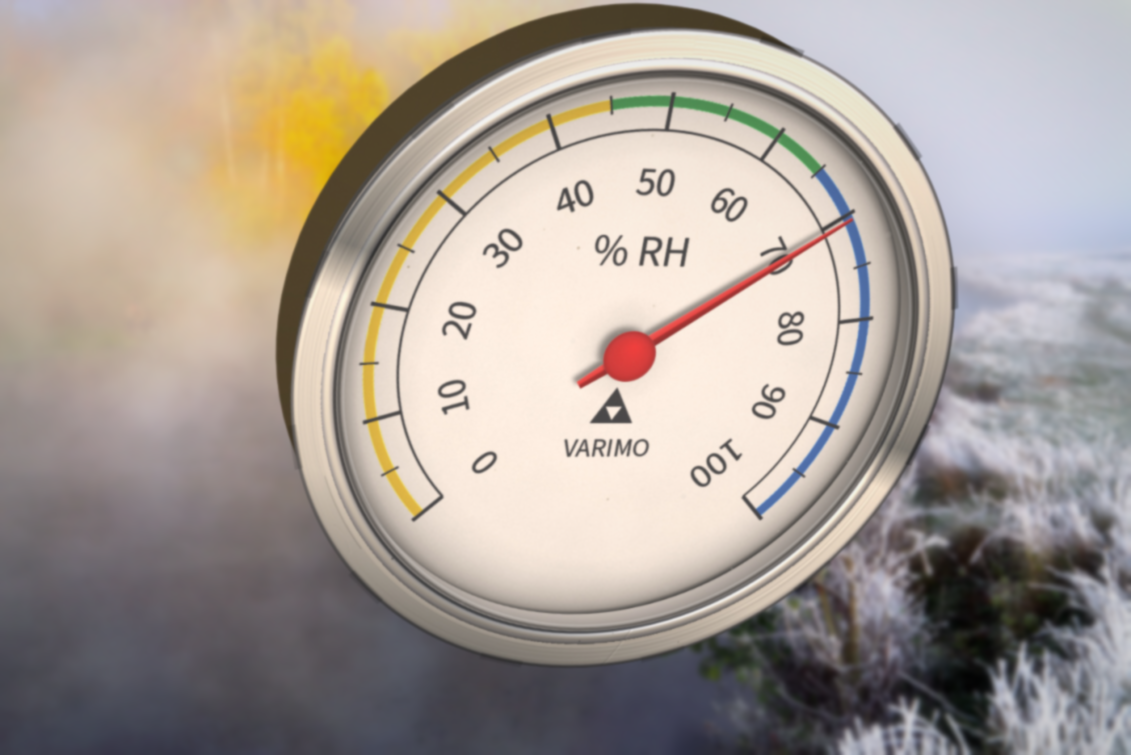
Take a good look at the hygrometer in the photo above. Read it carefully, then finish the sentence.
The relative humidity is 70 %
